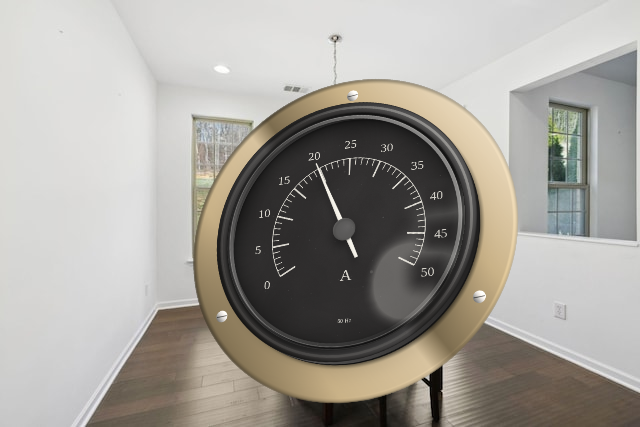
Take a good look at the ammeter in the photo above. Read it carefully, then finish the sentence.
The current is 20 A
